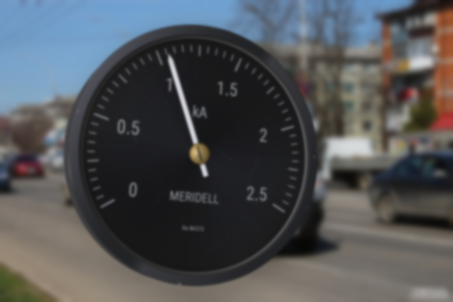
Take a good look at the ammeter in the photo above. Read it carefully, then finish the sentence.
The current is 1.05 kA
